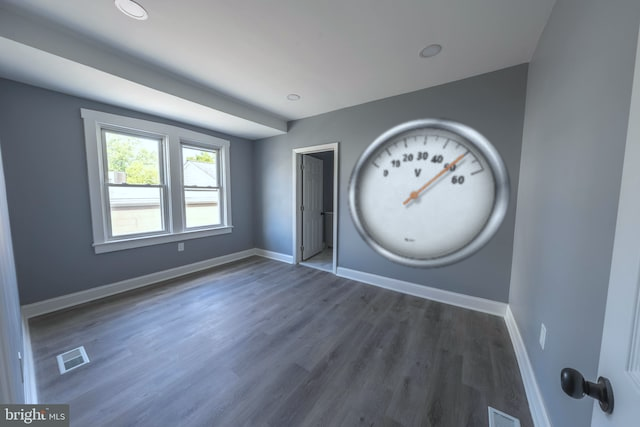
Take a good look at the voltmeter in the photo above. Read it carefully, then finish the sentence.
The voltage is 50 V
